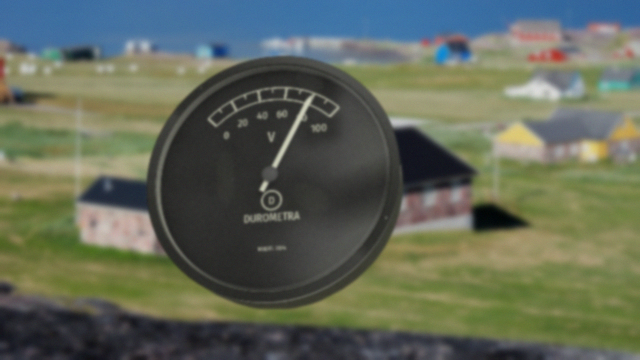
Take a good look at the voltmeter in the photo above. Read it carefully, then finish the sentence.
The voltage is 80 V
